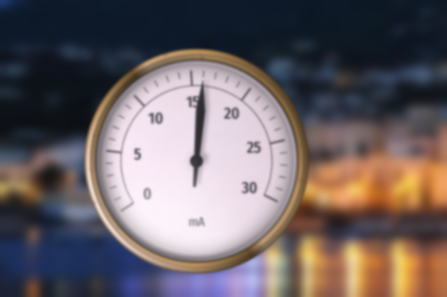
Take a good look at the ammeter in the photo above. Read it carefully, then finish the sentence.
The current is 16 mA
